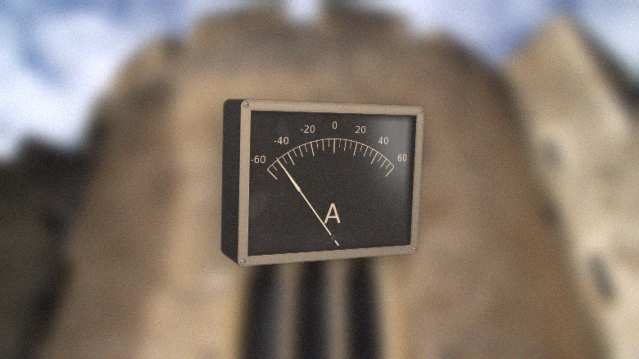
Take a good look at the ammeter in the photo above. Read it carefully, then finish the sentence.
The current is -50 A
